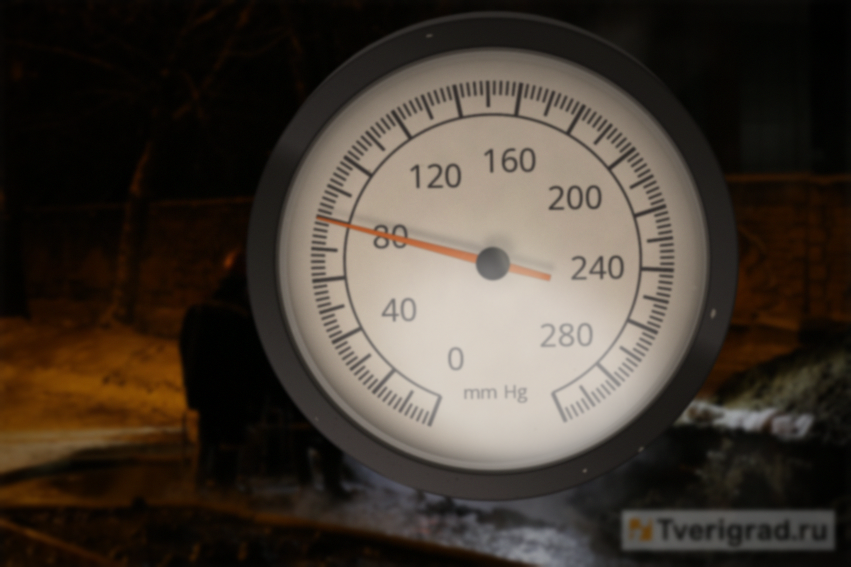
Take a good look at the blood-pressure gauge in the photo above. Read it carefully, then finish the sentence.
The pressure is 80 mmHg
